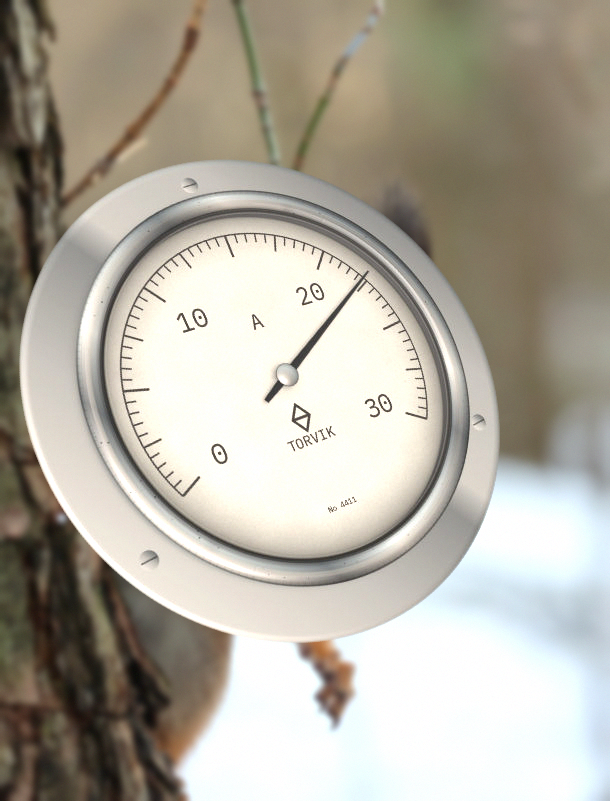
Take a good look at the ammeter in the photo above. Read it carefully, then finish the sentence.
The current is 22.25 A
